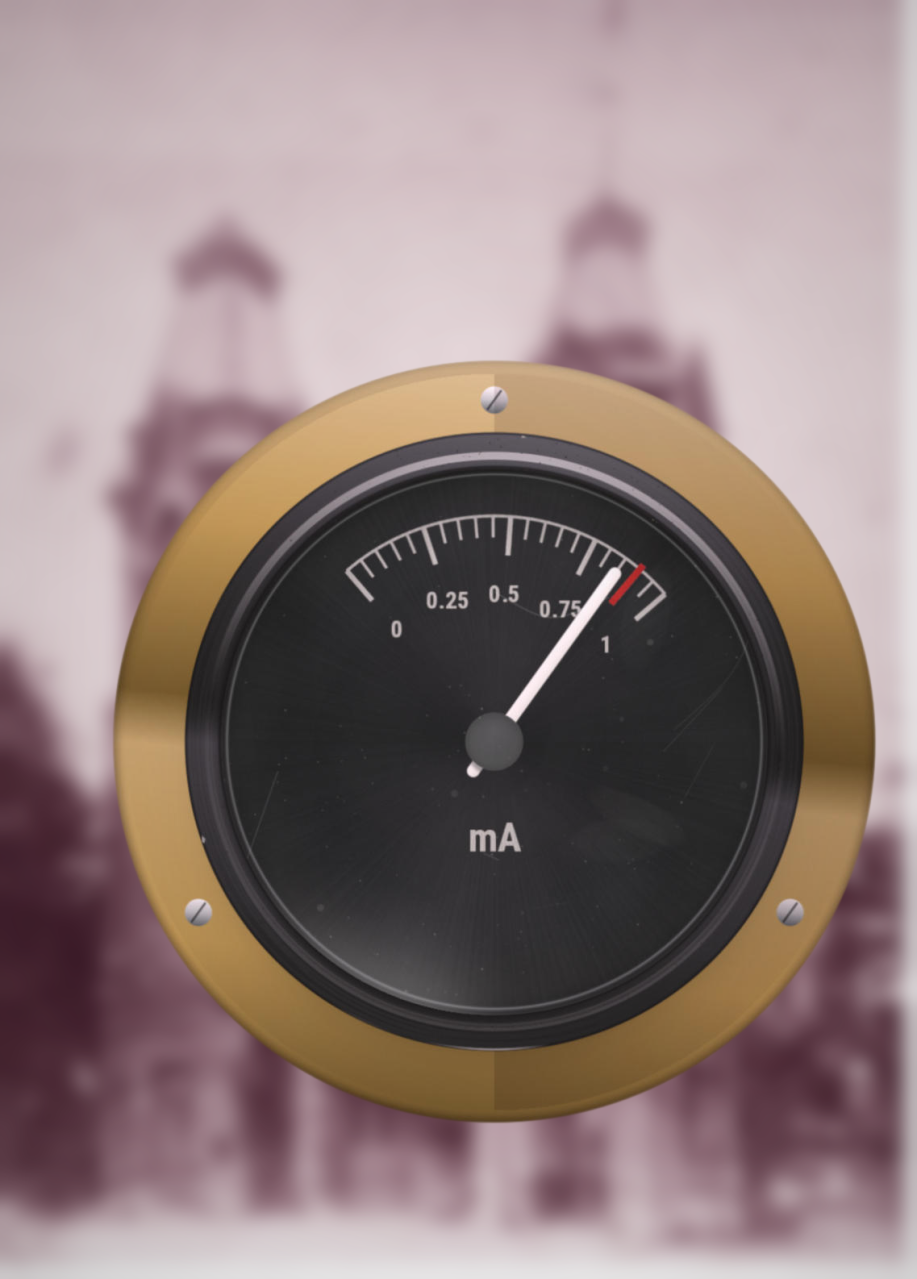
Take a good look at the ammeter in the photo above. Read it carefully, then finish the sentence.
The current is 0.85 mA
